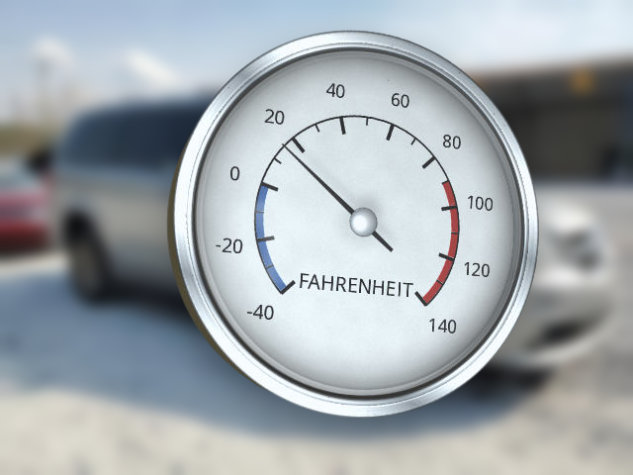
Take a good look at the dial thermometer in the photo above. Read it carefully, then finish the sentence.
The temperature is 15 °F
